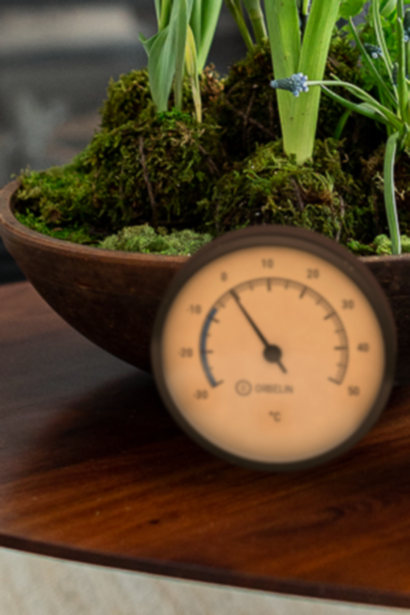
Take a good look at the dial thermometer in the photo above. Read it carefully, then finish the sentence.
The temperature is 0 °C
